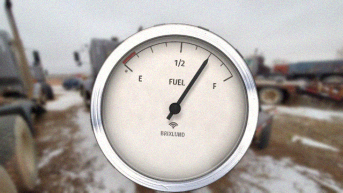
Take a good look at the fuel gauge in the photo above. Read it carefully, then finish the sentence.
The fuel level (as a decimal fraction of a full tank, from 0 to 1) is 0.75
